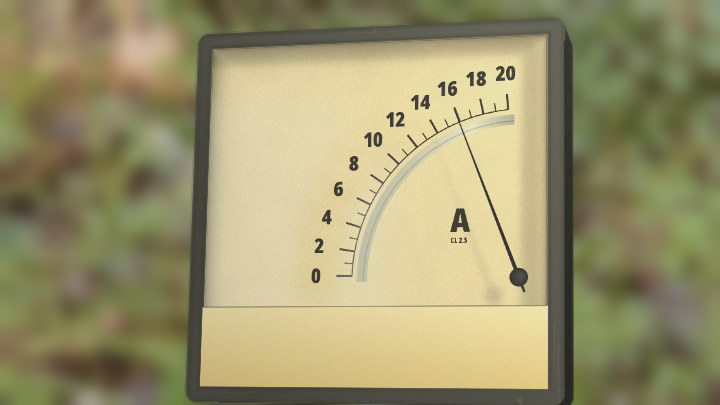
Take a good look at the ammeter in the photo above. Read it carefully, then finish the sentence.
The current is 16 A
